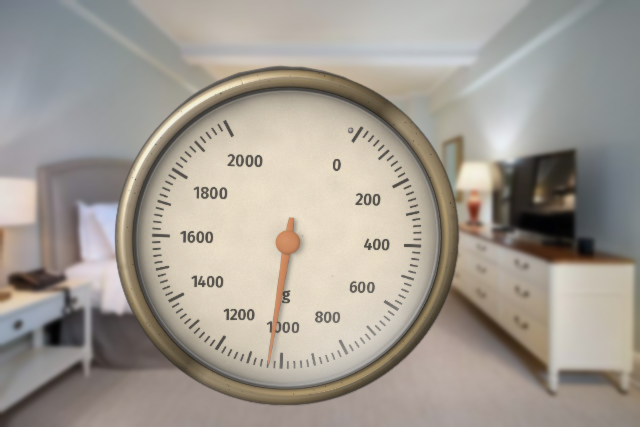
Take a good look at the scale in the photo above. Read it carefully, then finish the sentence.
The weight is 1040 g
